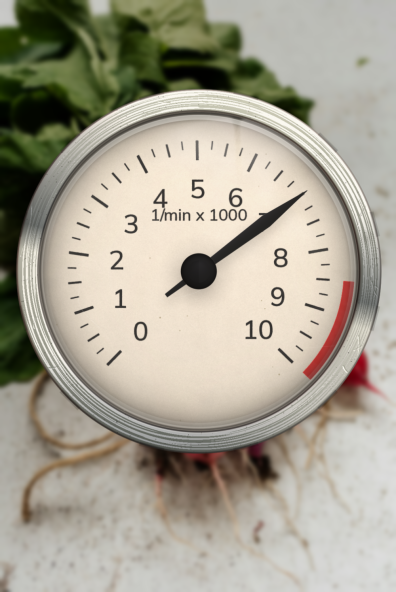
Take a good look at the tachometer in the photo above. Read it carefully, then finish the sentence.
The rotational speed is 7000 rpm
